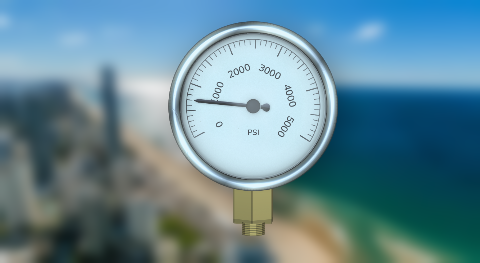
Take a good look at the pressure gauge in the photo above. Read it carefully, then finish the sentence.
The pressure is 700 psi
